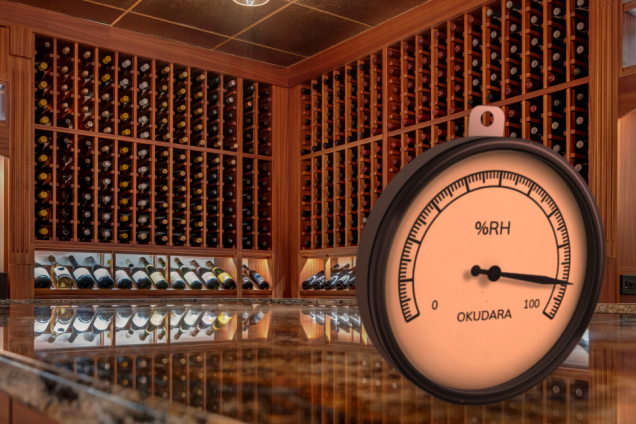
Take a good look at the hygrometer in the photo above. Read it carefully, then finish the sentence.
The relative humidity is 90 %
